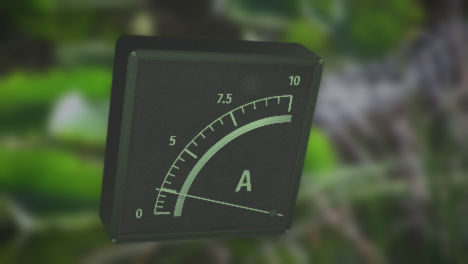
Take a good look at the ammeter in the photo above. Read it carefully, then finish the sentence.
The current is 2.5 A
